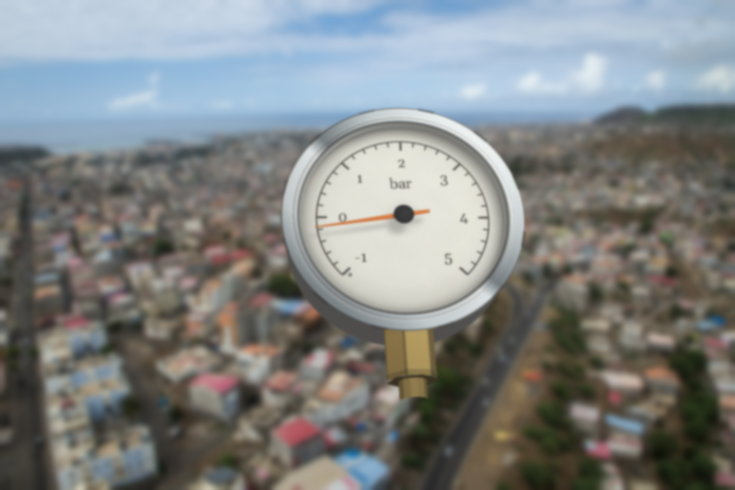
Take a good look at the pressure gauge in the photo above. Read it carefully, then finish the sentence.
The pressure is -0.2 bar
